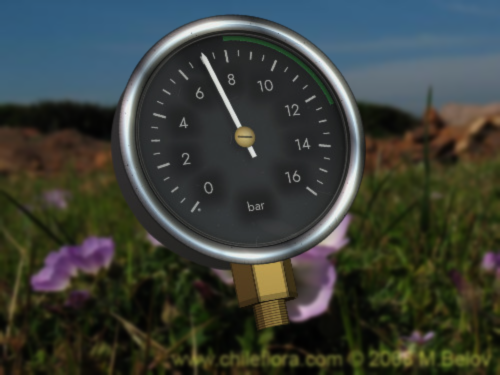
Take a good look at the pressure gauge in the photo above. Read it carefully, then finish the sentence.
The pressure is 7 bar
